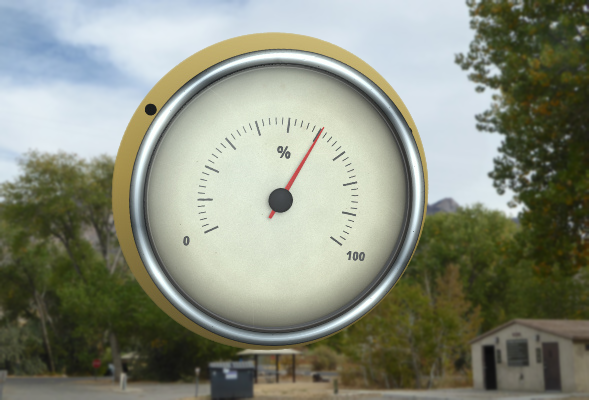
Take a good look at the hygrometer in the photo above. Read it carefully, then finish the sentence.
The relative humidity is 60 %
